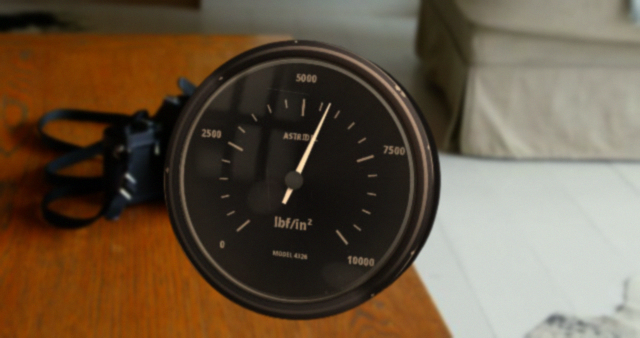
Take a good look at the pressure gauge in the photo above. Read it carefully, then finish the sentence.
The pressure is 5750 psi
